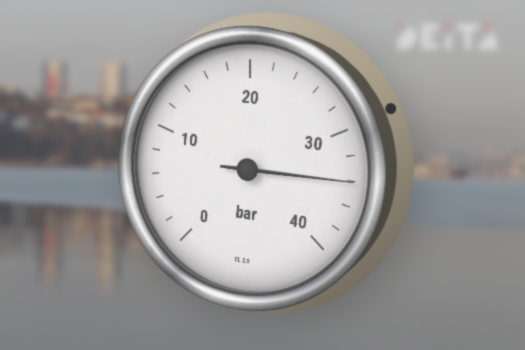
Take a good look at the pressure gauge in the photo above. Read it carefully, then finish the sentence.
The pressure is 34 bar
